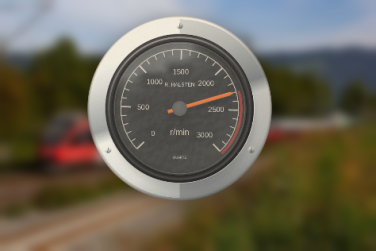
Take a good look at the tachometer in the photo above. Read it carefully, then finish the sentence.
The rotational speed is 2300 rpm
